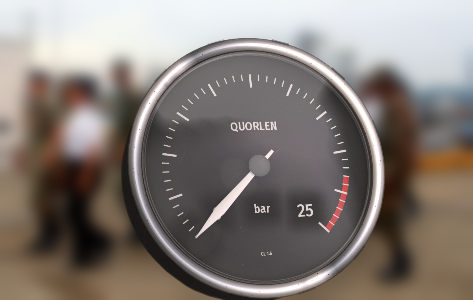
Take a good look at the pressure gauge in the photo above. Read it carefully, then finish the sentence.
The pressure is 0 bar
